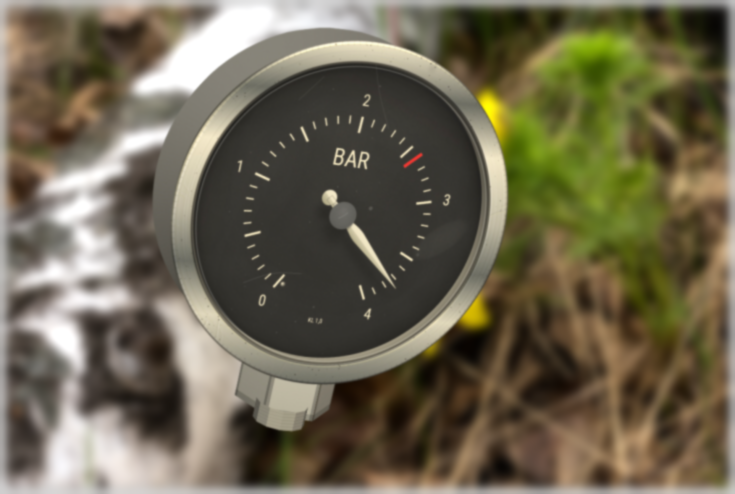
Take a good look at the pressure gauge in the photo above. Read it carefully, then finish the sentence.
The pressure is 3.75 bar
